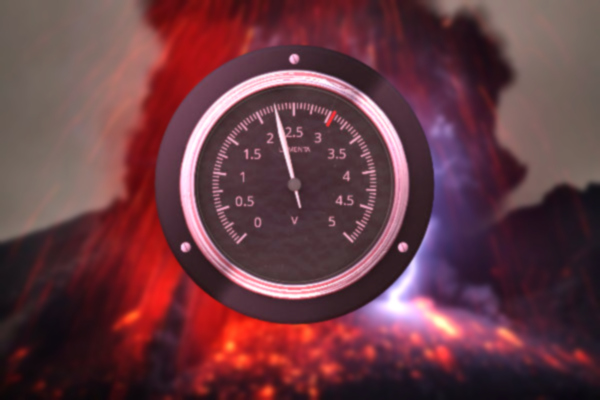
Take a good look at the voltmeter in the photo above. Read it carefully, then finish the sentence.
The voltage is 2.25 V
